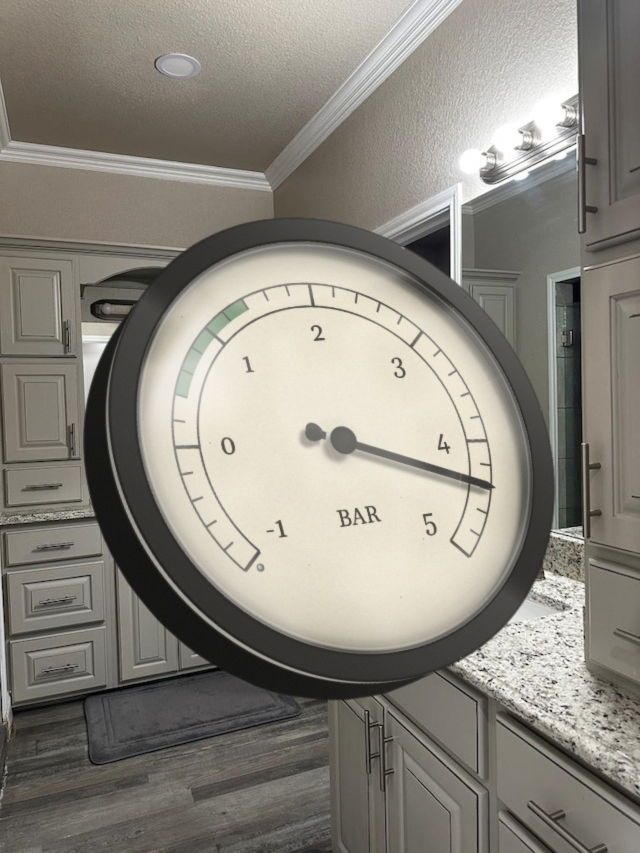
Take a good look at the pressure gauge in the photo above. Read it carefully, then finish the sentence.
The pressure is 4.4 bar
